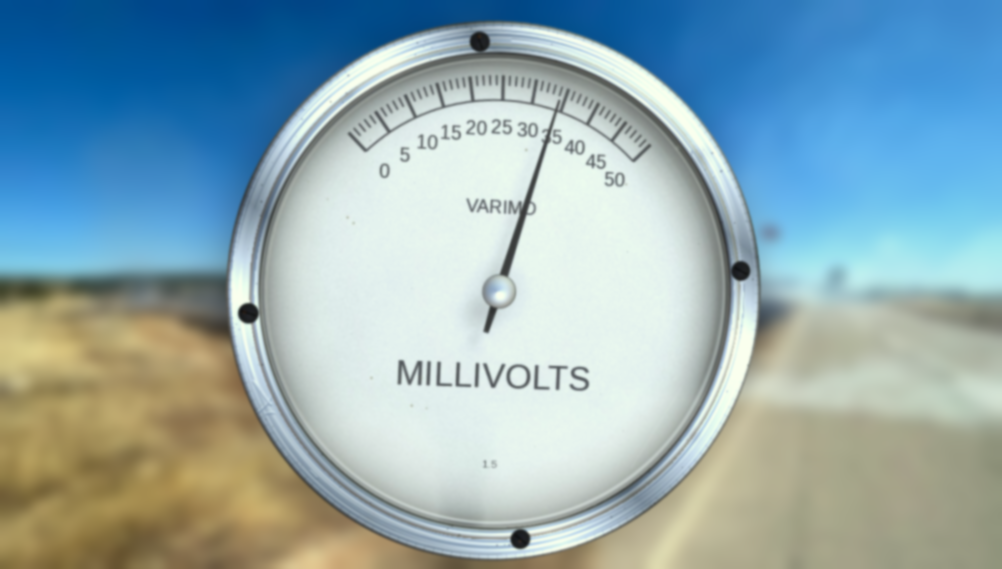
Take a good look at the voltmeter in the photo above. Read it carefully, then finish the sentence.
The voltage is 34 mV
